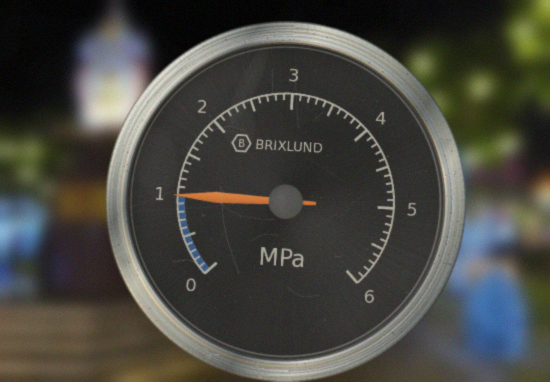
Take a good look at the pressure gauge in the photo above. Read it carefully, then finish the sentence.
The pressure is 1 MPa
